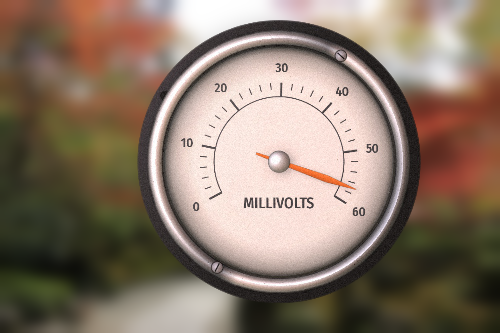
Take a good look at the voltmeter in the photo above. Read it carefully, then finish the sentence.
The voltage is 57 mV
